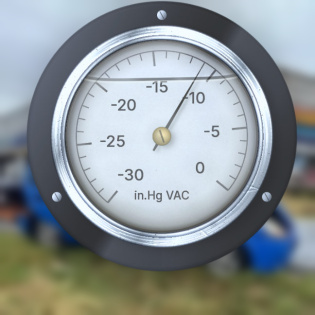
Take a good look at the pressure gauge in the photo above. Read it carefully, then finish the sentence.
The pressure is -11 inHg
